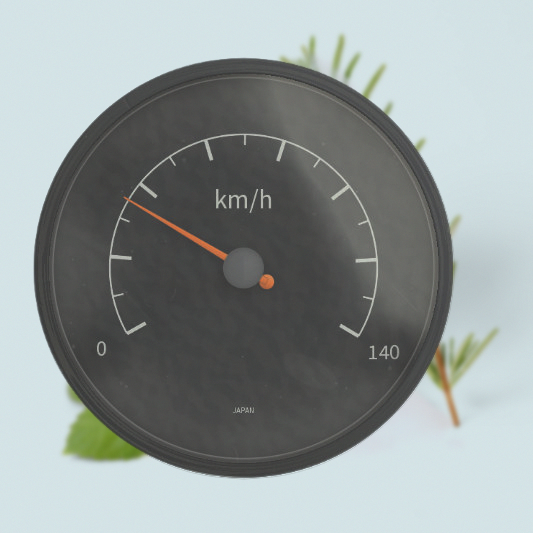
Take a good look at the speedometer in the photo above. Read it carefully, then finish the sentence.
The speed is 35 km/h
